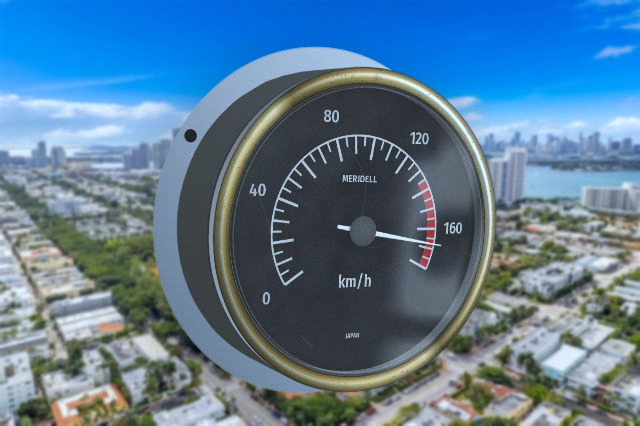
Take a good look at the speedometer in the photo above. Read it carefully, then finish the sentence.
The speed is 167.5 km/h
